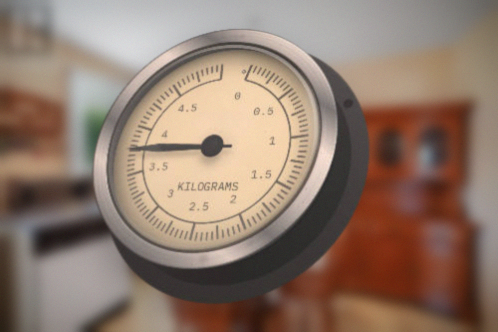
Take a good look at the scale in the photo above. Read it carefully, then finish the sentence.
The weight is 3.75 kg
